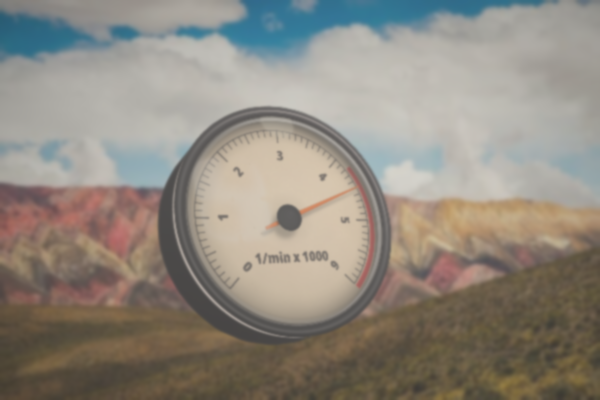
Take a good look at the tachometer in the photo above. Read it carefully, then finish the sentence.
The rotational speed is 4500 rpm
